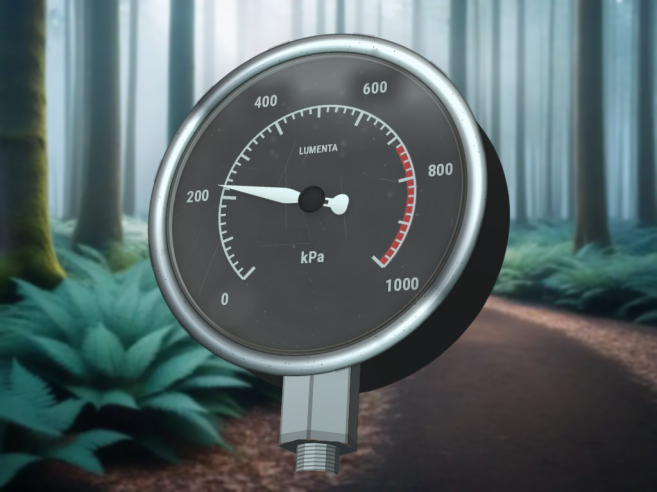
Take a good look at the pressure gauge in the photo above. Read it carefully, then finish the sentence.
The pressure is 220 kPa
